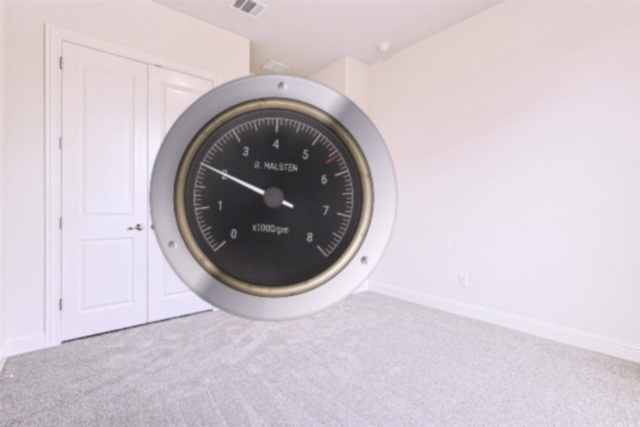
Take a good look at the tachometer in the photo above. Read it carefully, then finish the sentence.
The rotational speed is 2000 rpm
